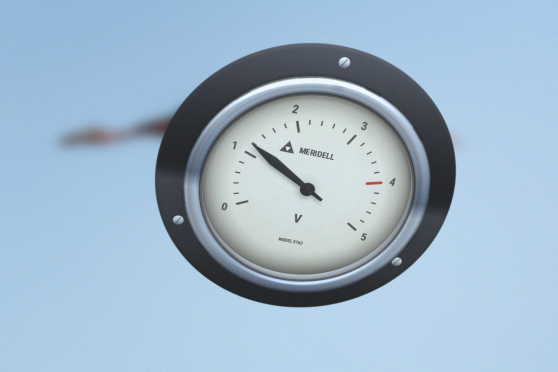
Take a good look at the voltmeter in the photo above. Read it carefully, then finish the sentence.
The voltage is 1.2 V
